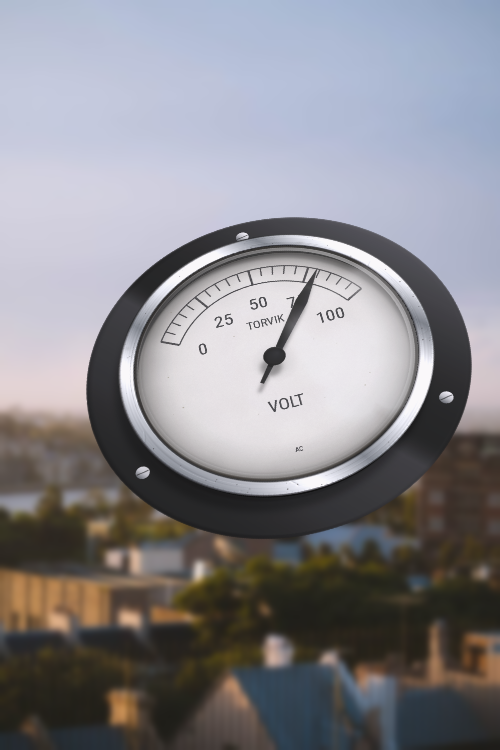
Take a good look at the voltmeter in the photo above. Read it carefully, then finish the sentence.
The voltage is 80 V
